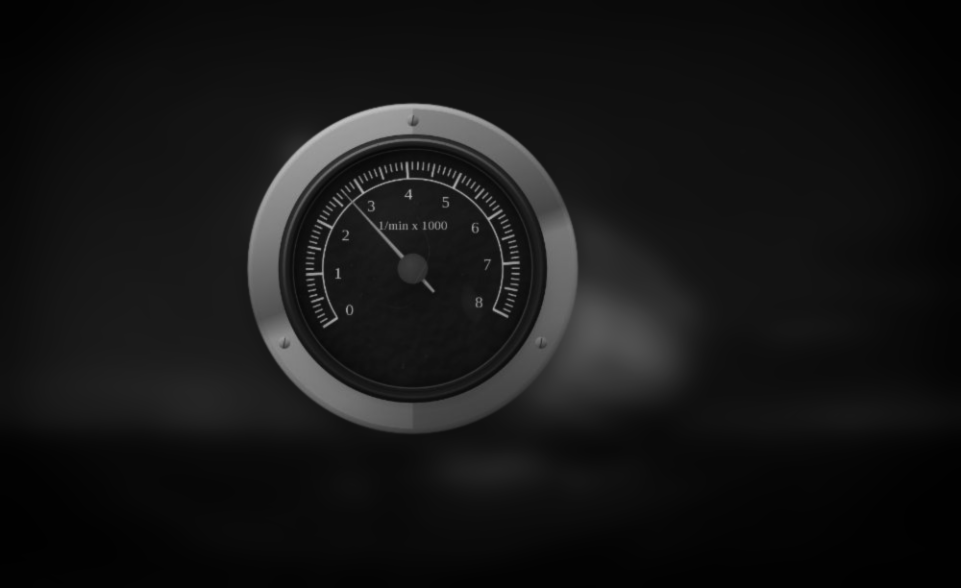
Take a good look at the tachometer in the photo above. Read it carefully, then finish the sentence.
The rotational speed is 2700 rpm
